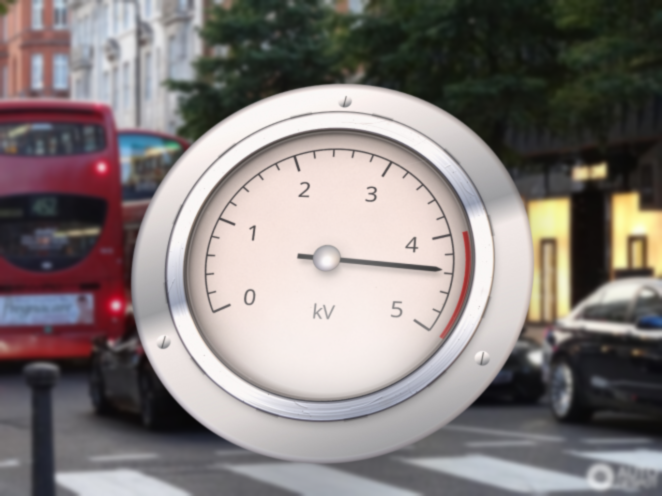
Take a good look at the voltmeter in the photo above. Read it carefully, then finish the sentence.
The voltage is 4.4 kV
